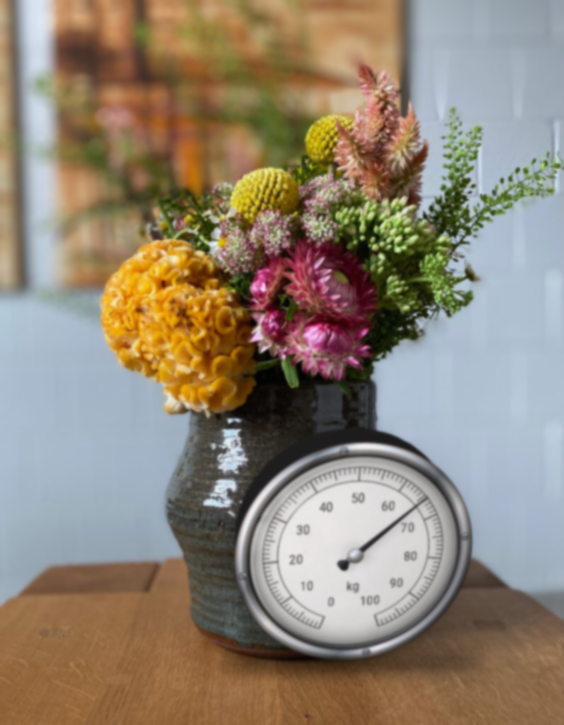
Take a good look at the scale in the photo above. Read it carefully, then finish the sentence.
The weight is 65 kg
